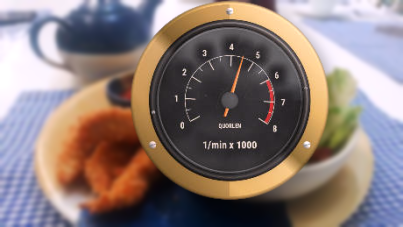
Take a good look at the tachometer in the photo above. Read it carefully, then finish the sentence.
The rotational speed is 4500 rpm
